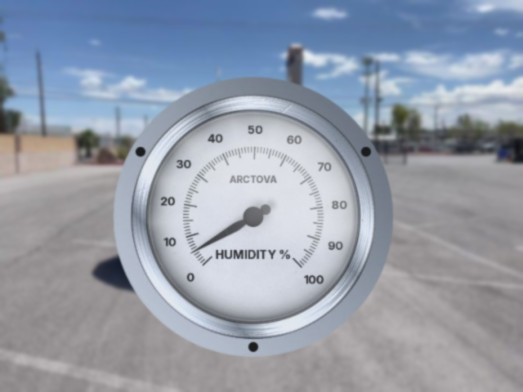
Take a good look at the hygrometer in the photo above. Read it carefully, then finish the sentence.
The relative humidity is 5 %
